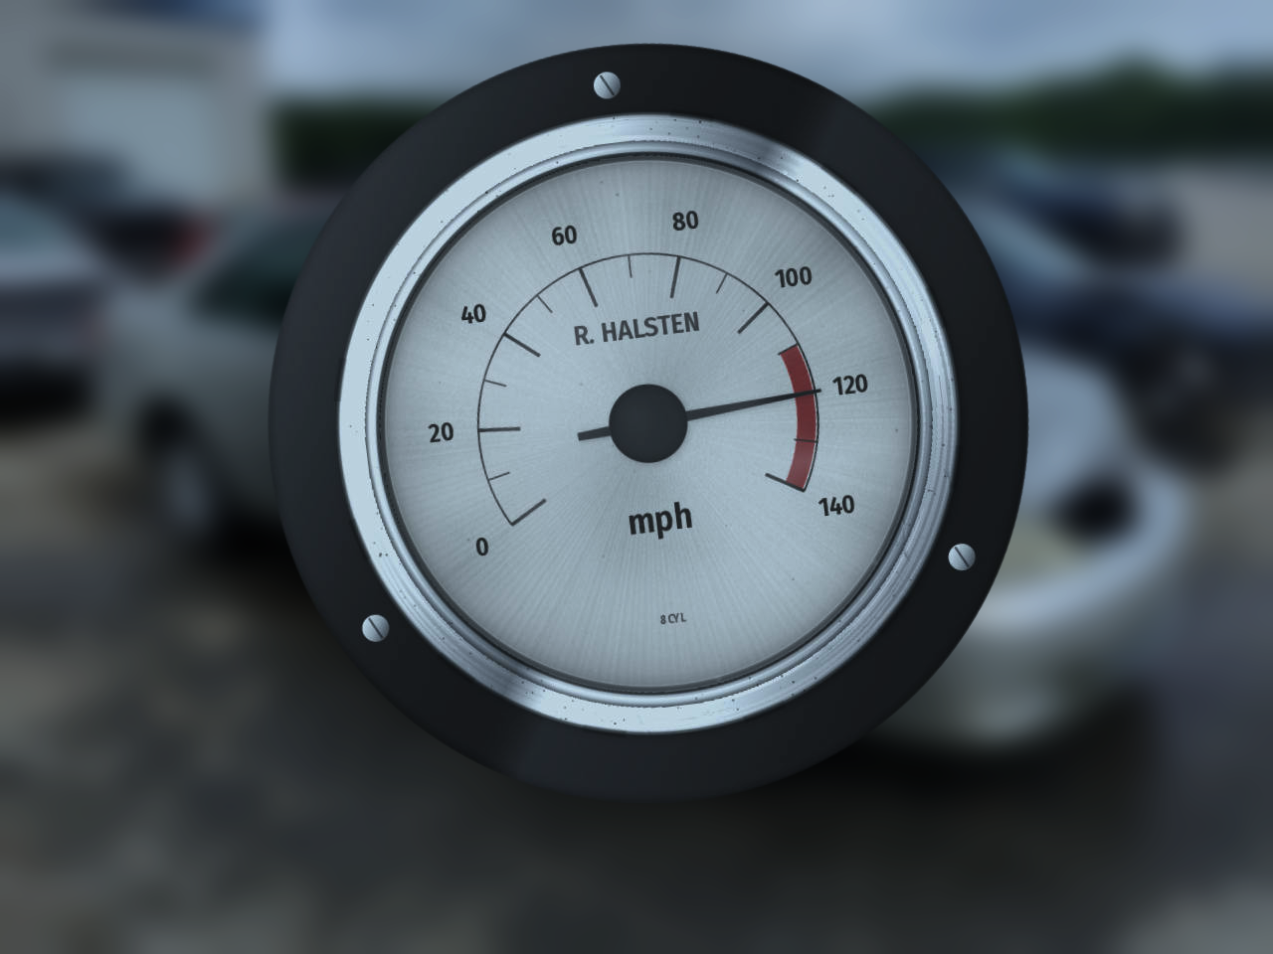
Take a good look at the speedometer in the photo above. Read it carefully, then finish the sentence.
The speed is 120 mph
